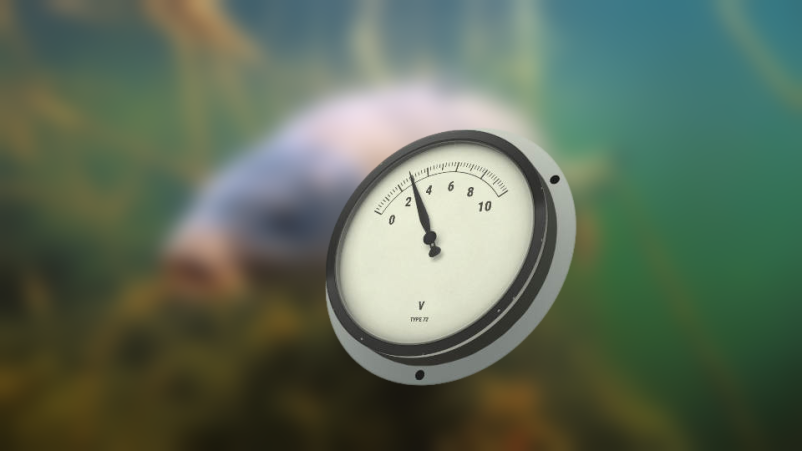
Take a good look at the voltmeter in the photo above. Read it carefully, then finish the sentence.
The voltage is 3 V
